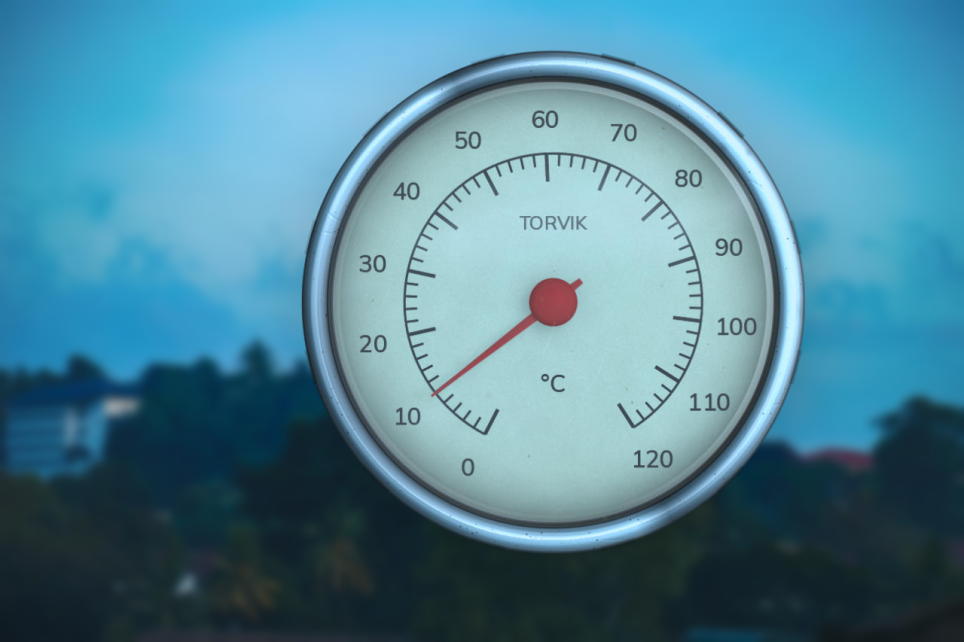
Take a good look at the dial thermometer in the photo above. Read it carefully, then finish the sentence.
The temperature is 10 °C
